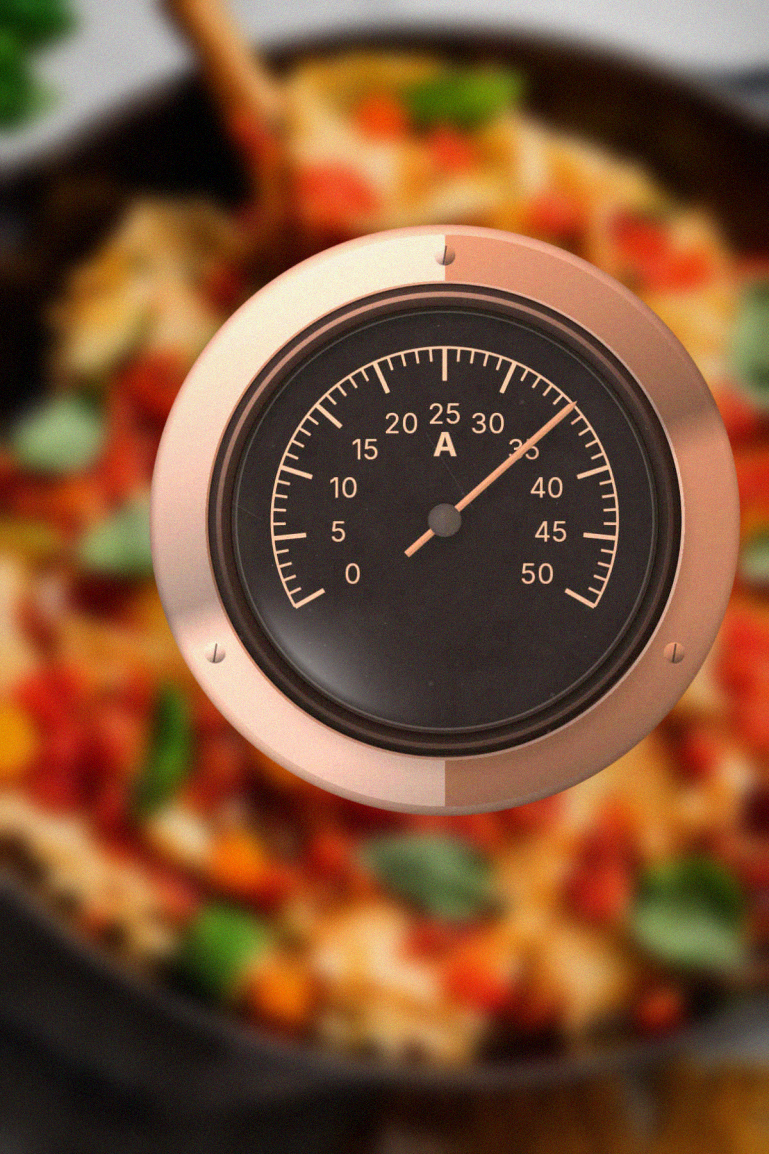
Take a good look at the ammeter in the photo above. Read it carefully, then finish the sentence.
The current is 35 A
